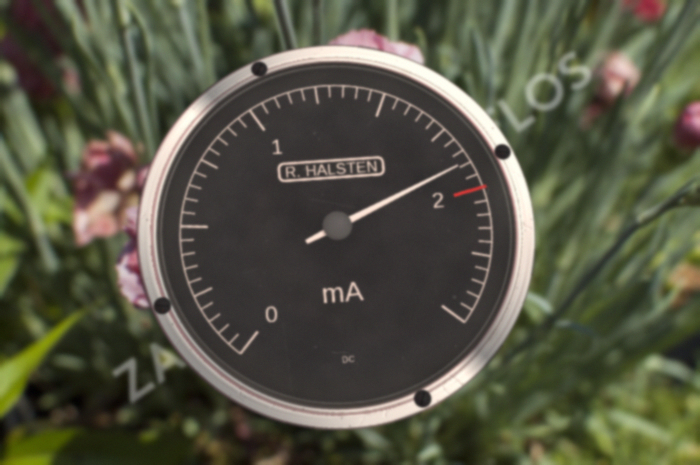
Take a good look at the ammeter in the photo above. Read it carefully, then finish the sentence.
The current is 1.9 mA
